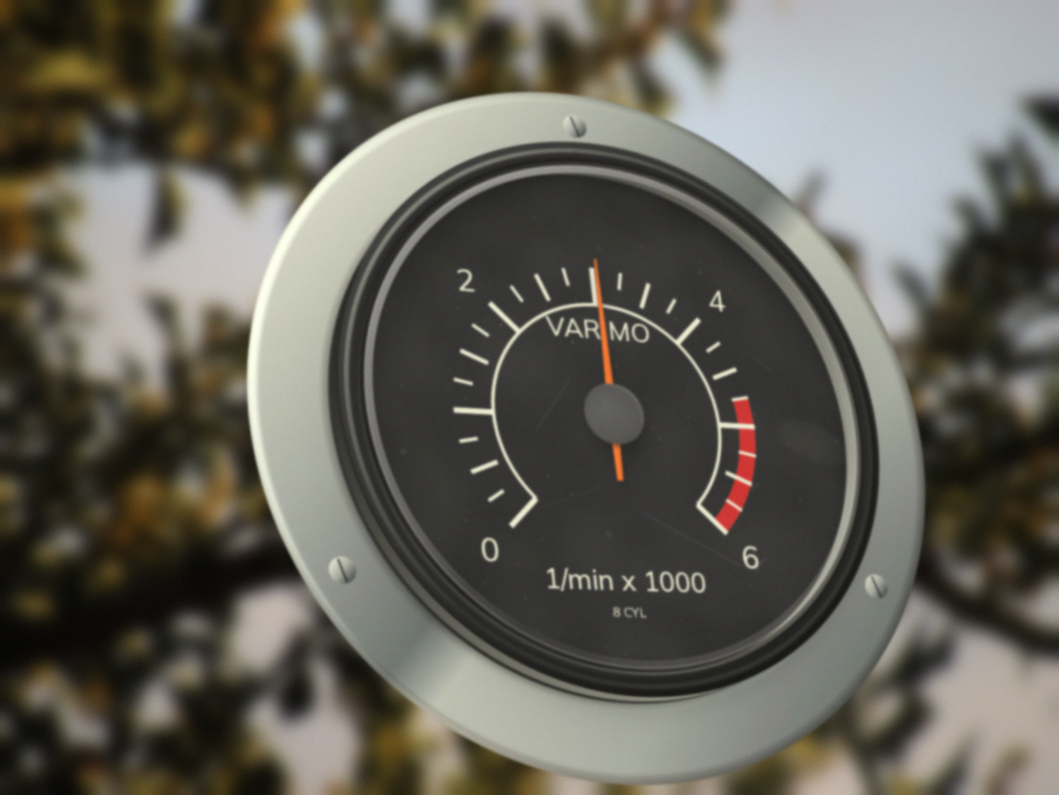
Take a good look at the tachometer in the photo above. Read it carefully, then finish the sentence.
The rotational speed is 3000 rpm
